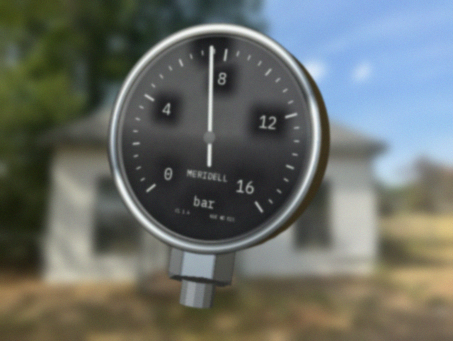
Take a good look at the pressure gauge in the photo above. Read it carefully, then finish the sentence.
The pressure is 7.5 bar
